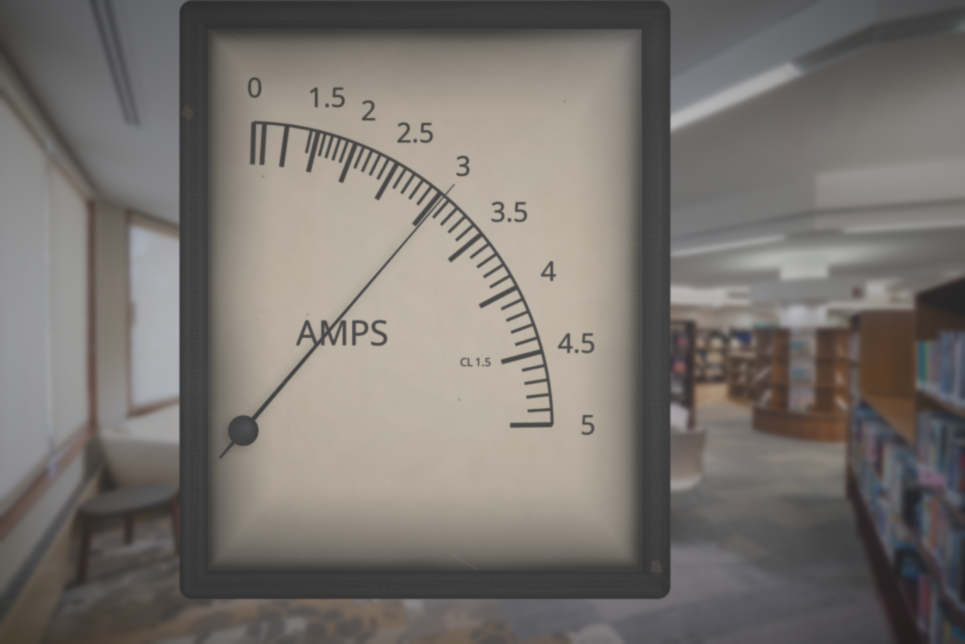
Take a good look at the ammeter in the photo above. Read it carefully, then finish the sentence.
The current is 3.05 A
